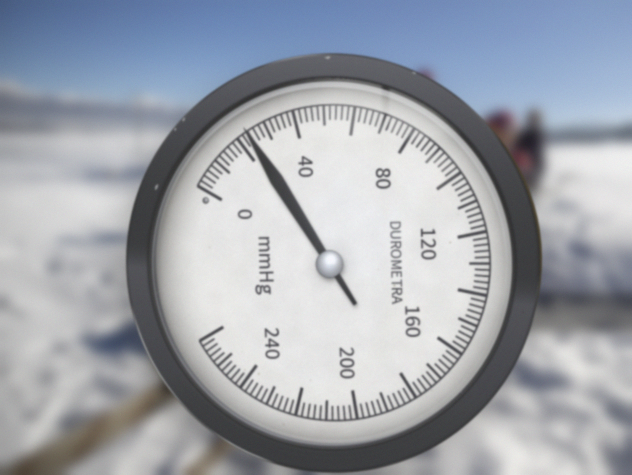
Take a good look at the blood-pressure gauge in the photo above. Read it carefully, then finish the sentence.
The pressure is 24 mmHg
